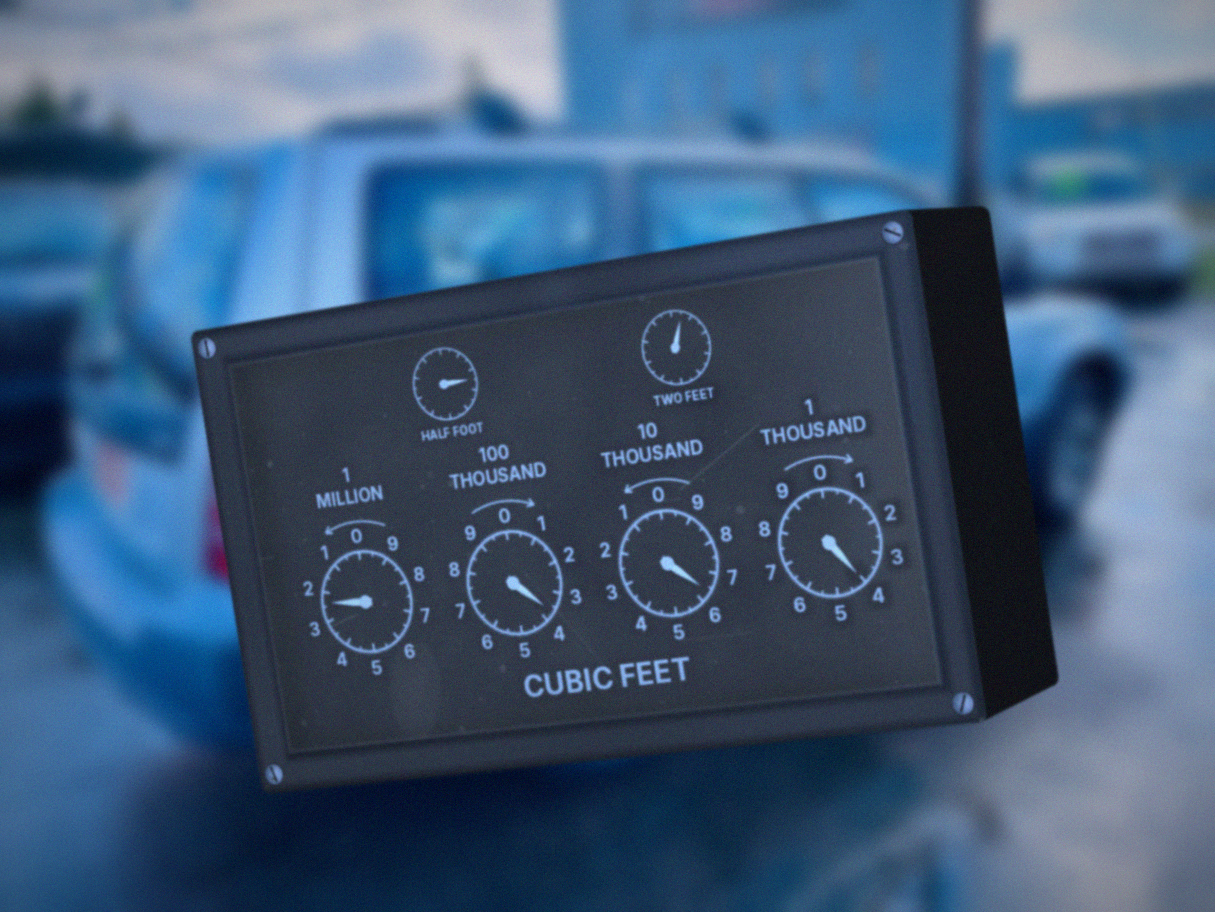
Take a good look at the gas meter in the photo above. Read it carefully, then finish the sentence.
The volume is 236400 ft³
